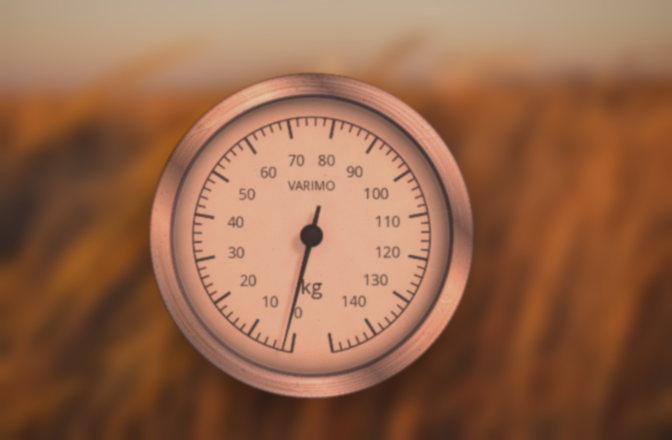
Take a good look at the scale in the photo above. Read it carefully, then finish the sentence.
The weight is 2 kg
